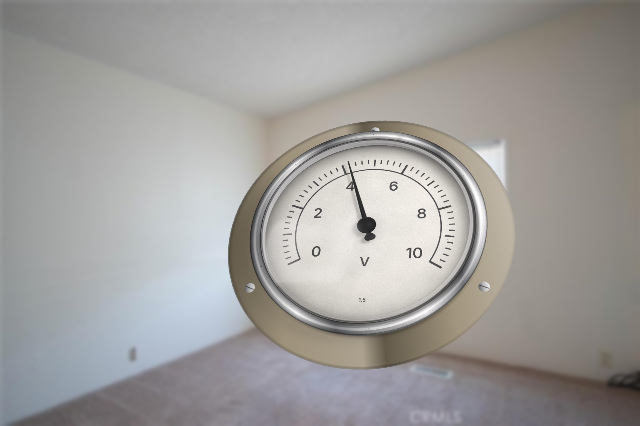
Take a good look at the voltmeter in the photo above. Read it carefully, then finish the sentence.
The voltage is 4.2 V
